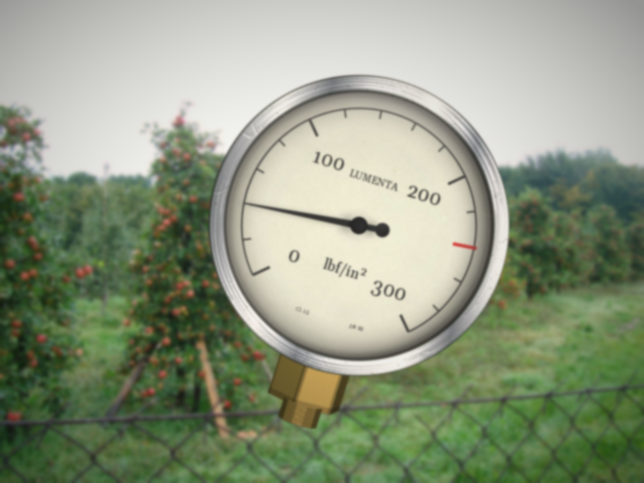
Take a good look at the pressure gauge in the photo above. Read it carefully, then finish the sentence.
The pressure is 40 psi
